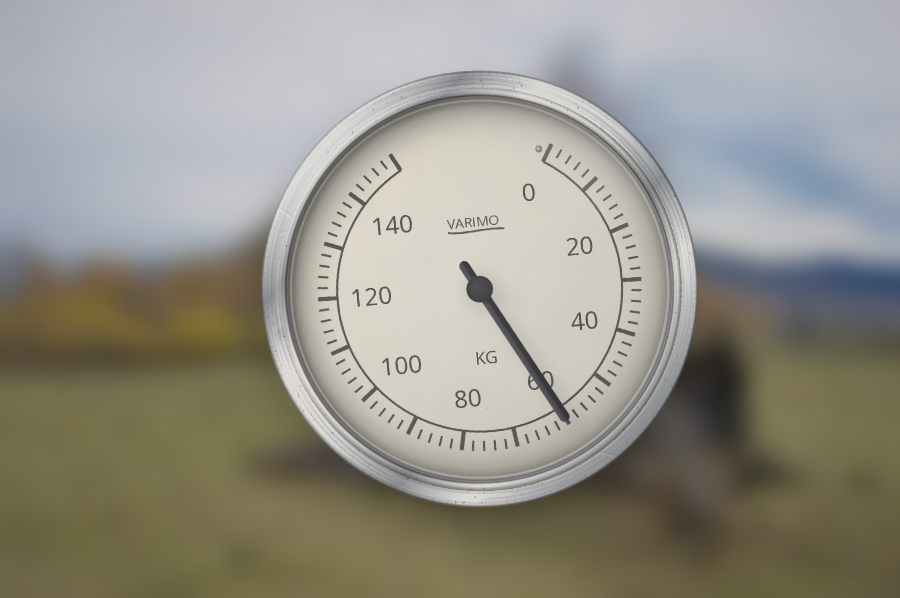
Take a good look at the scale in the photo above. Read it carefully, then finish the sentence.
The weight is 60 kg
